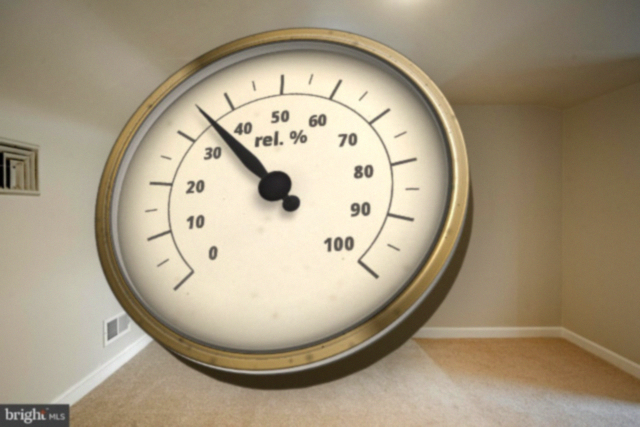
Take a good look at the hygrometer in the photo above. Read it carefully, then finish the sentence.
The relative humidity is 35 %
